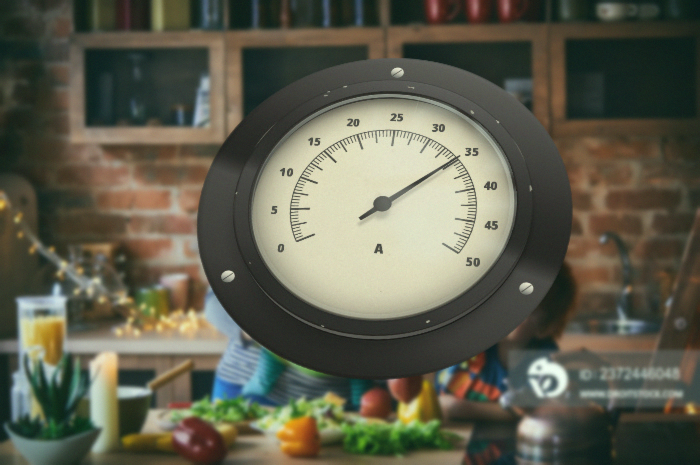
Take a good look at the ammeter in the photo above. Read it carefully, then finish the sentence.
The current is 35 A
